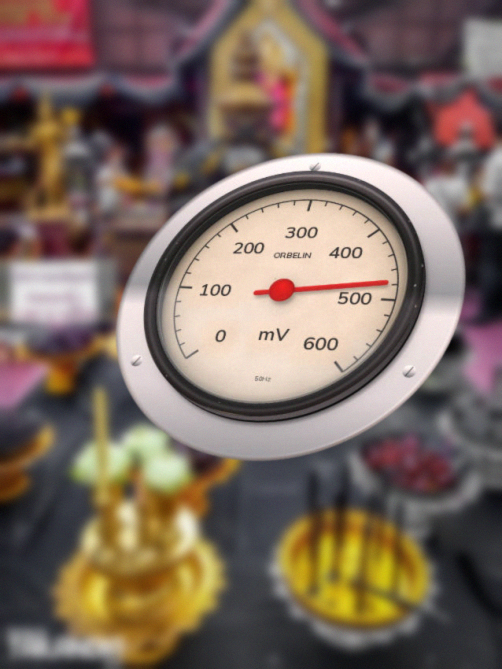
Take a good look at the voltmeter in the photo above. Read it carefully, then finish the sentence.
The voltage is 480 mV
